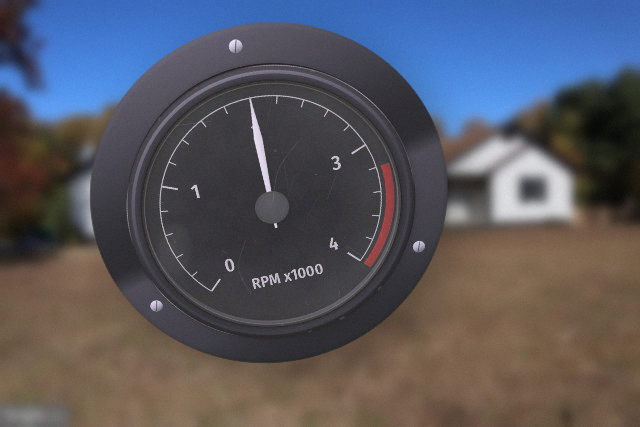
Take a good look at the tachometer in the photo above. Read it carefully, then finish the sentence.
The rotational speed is 2000 rpm
